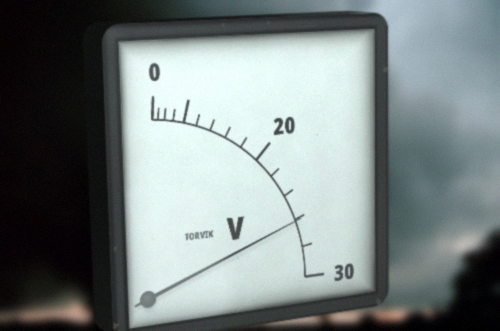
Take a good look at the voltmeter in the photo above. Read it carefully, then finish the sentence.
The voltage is 26 V
